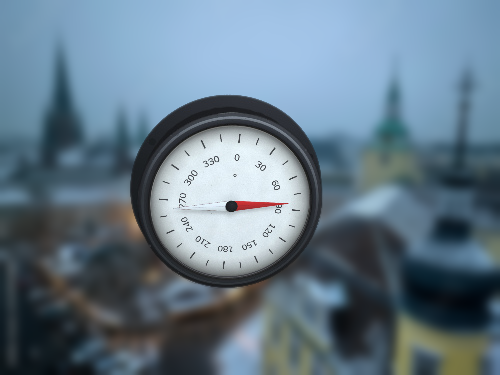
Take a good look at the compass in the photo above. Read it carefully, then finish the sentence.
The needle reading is 82.5 °
